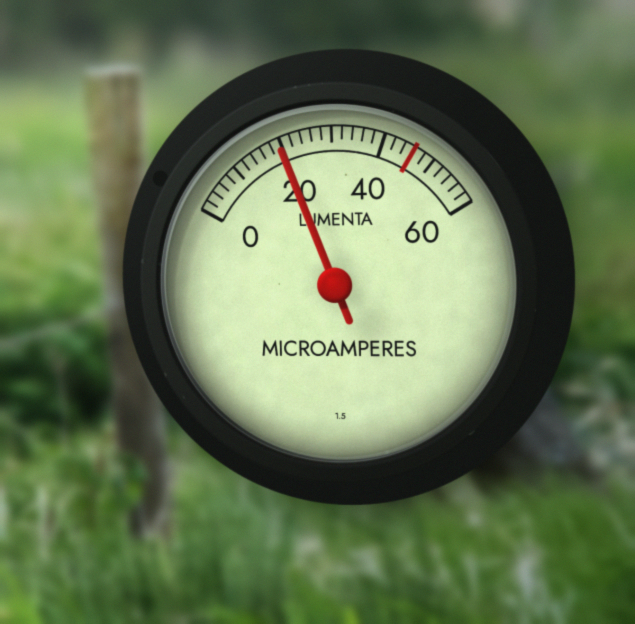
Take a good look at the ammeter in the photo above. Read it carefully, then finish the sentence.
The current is 20 µA
